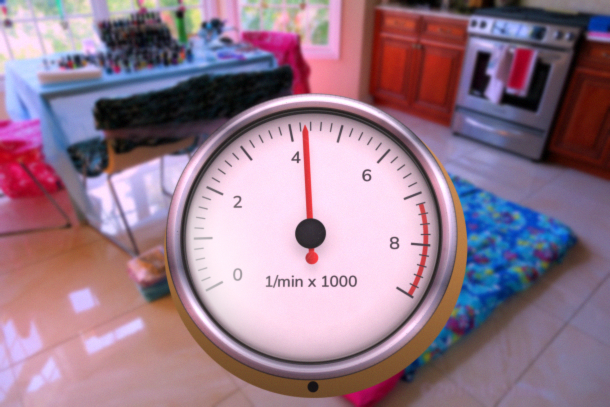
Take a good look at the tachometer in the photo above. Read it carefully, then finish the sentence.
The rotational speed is 4300 rpm
